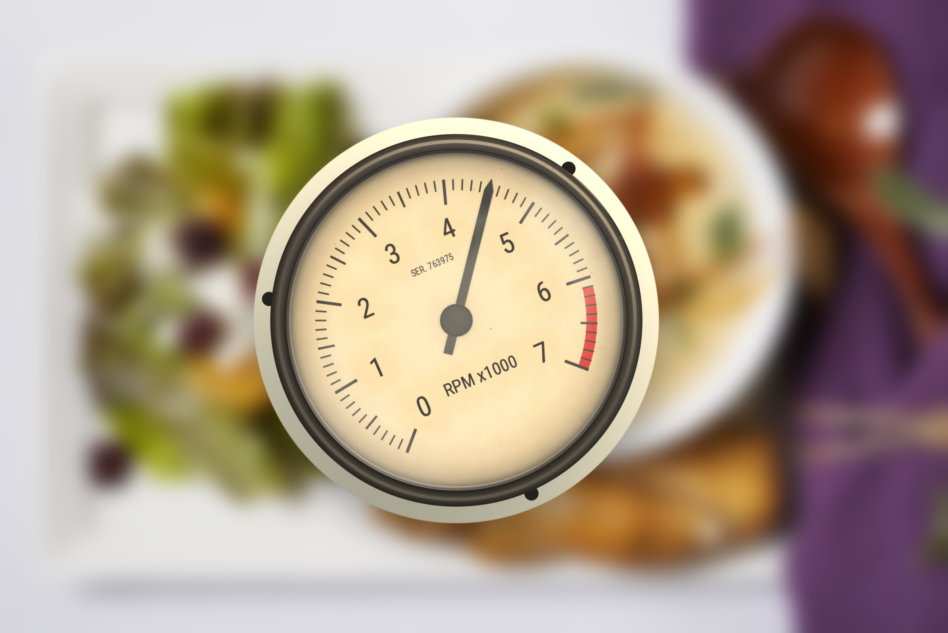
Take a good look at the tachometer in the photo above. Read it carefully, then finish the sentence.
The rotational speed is 4500 rpm
